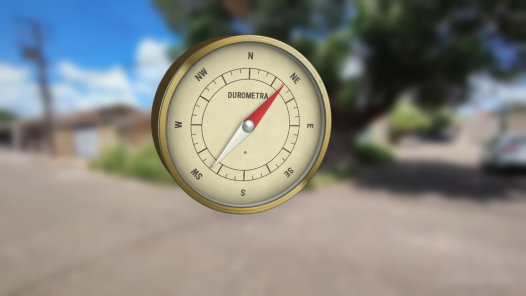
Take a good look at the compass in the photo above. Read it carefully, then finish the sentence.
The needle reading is 40 °
